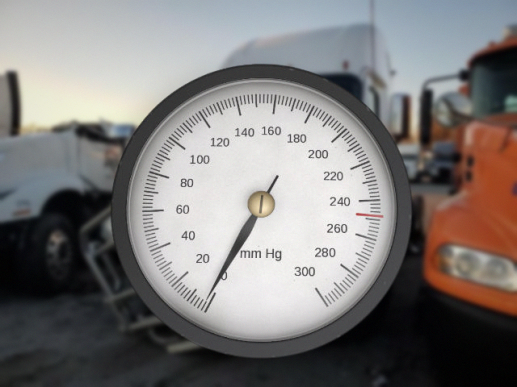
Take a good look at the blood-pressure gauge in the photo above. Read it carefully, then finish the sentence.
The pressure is 2 mmHg
